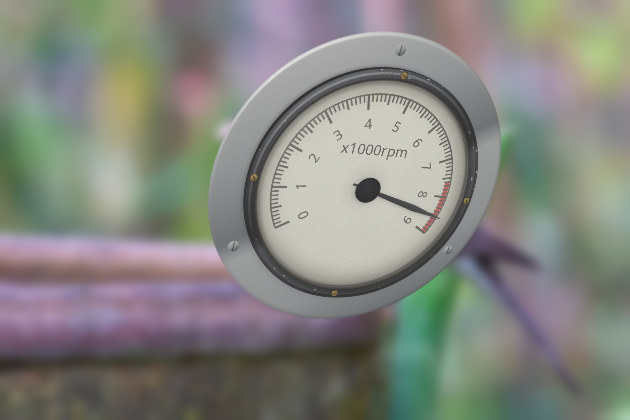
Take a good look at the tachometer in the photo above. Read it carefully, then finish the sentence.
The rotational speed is 8500 rpm
